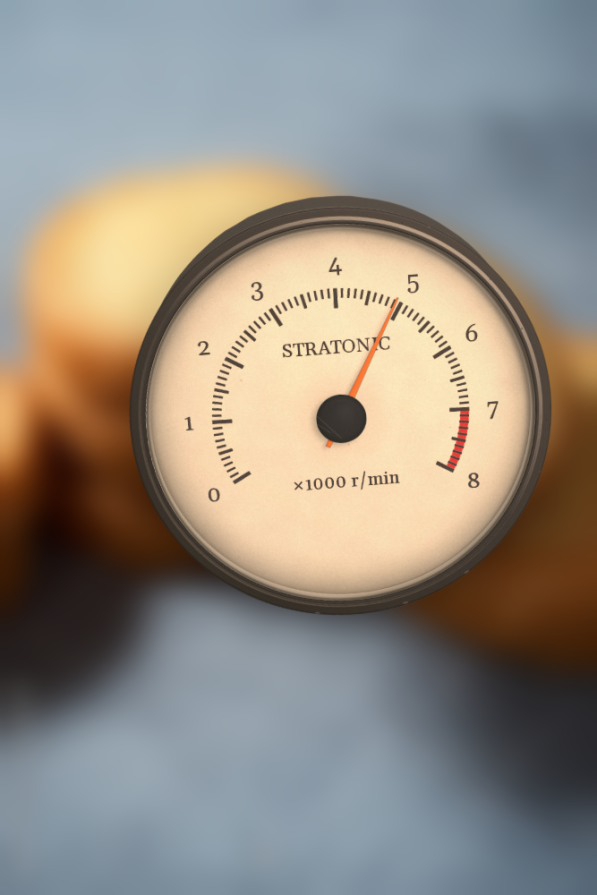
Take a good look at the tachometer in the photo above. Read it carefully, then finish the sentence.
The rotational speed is 4900 rpm
